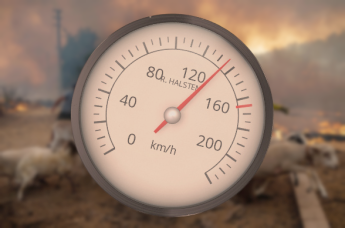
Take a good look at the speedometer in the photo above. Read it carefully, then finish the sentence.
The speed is 135 km/h
